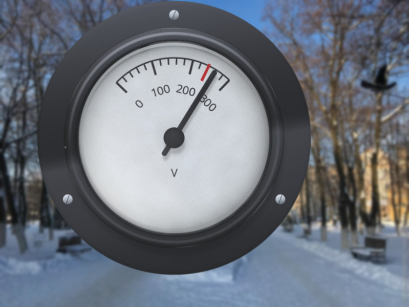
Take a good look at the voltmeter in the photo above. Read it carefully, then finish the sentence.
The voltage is 260 V
